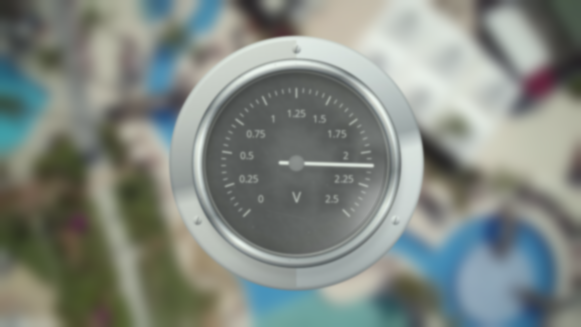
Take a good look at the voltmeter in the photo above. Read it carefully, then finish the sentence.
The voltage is 2.1 V
